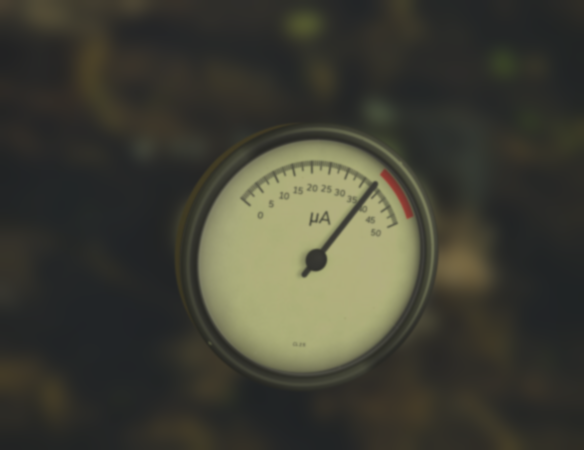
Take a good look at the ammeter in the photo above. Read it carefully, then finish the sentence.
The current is 37.5 µA
